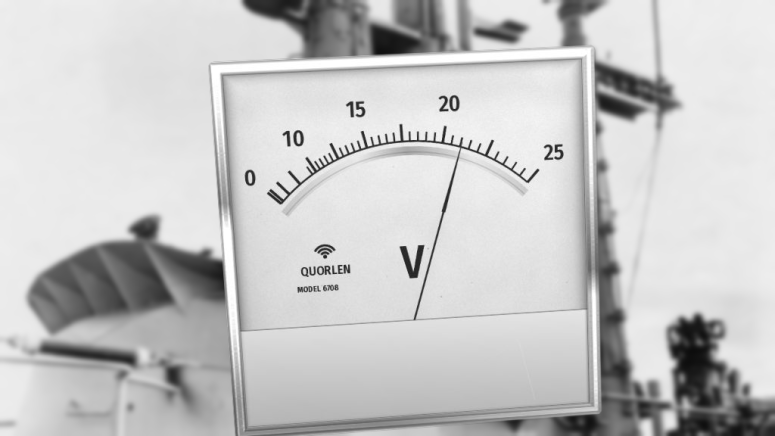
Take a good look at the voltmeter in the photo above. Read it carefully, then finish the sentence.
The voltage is 21 V
